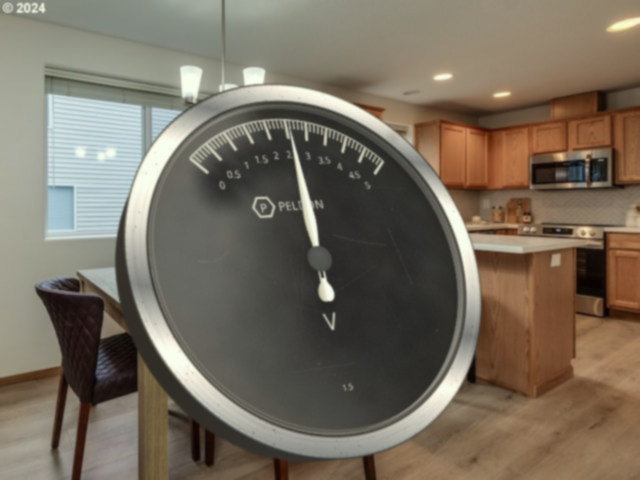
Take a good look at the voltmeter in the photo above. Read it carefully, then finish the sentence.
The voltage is 2.5 V
